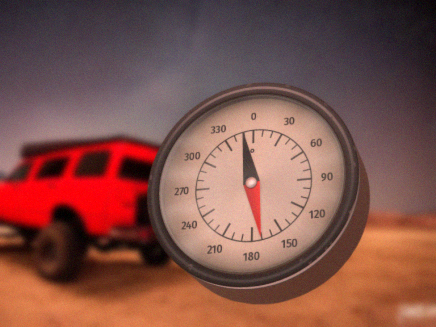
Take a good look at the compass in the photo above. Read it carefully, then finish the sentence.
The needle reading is 170 °
